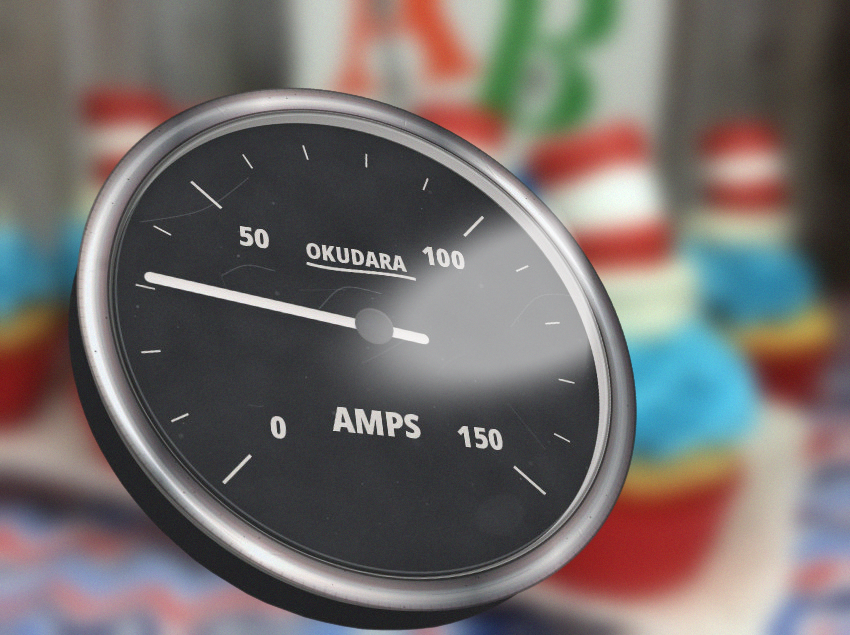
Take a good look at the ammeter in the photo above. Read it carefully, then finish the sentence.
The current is 30 A
